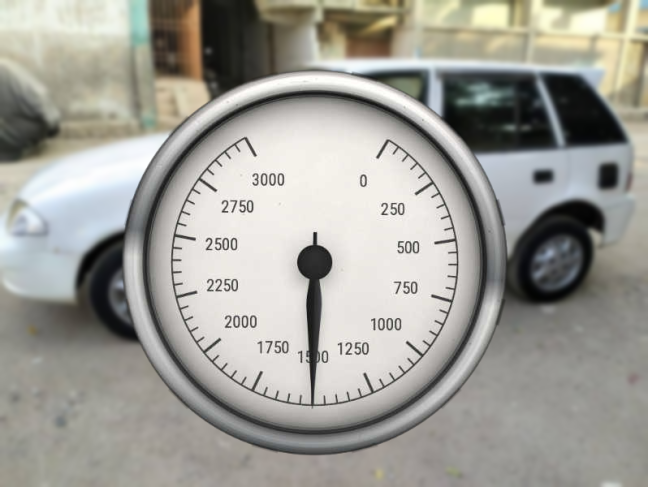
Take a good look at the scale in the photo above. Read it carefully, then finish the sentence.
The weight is 1500 g
